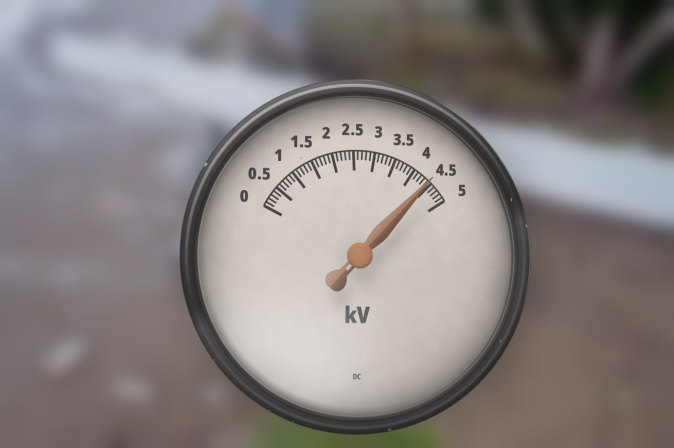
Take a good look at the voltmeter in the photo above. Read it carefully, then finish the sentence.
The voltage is 4.4 kV
